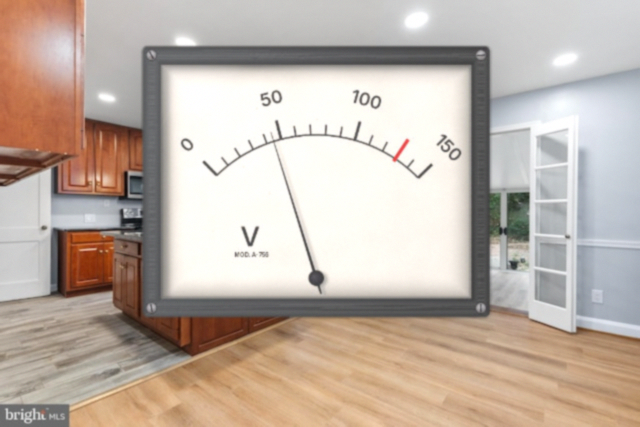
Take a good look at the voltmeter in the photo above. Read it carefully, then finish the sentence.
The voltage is 45 V
